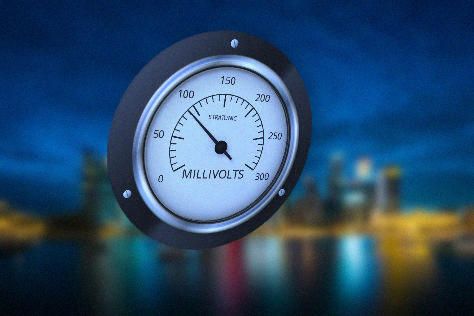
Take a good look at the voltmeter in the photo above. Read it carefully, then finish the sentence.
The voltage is 90 mV
